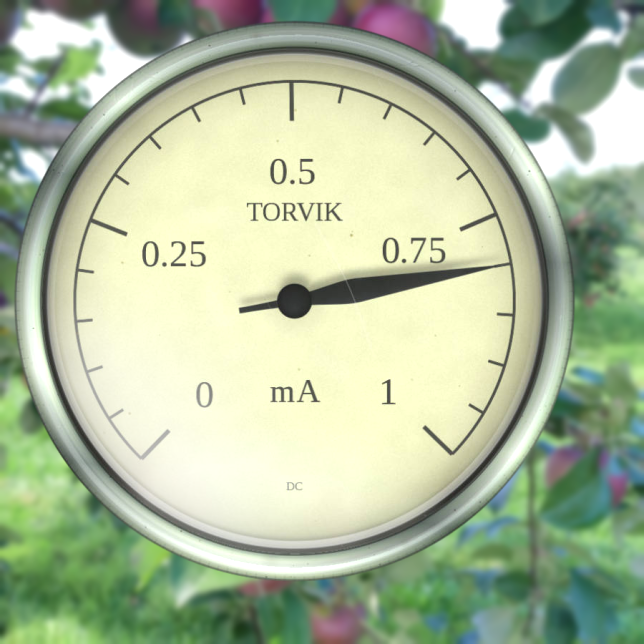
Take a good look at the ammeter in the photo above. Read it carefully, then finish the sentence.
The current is 0.8 mA
